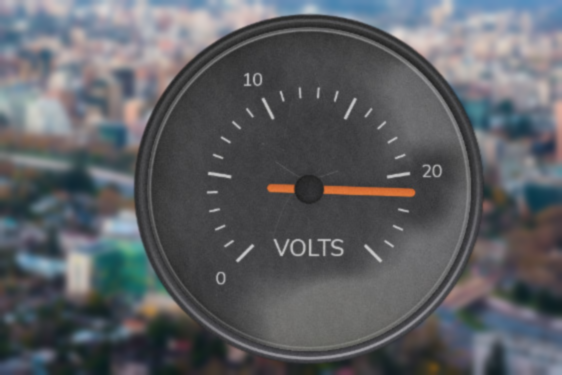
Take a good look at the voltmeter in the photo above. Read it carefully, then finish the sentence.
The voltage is 21 V
